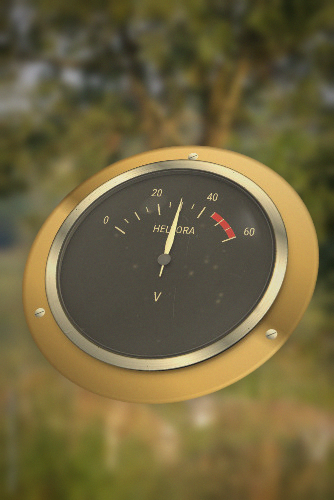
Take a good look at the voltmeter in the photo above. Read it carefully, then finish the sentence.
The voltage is 30 V
